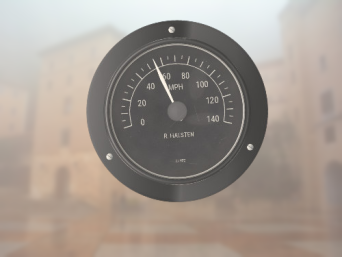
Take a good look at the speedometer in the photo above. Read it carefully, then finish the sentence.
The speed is 55 mph
